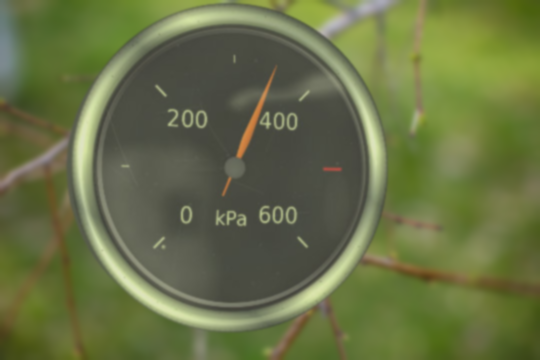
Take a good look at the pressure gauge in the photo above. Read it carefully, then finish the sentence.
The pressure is 350 kPa
